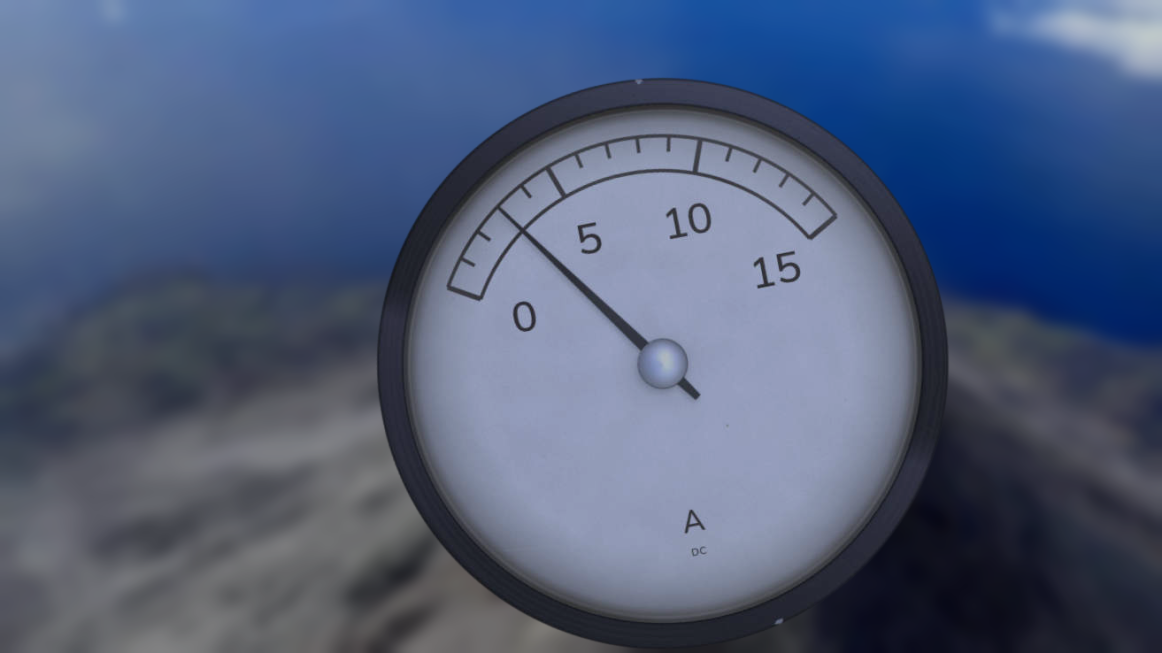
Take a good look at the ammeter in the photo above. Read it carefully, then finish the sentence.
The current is 3 A
